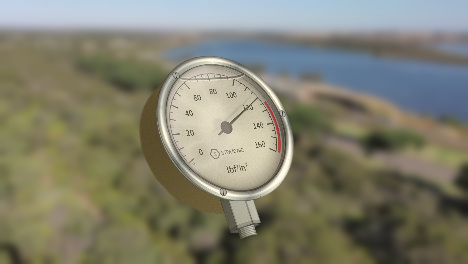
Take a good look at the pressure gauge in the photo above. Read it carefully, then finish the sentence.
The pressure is 120 psi
